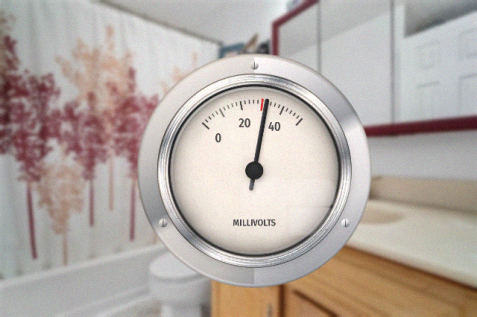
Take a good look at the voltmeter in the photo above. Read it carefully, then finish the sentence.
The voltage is 32 mV
